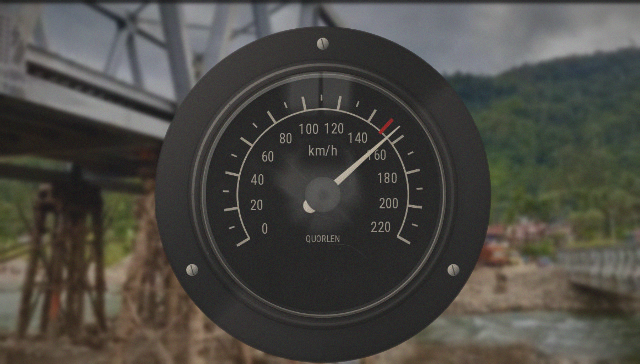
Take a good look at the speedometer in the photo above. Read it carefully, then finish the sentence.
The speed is 155 km/h
